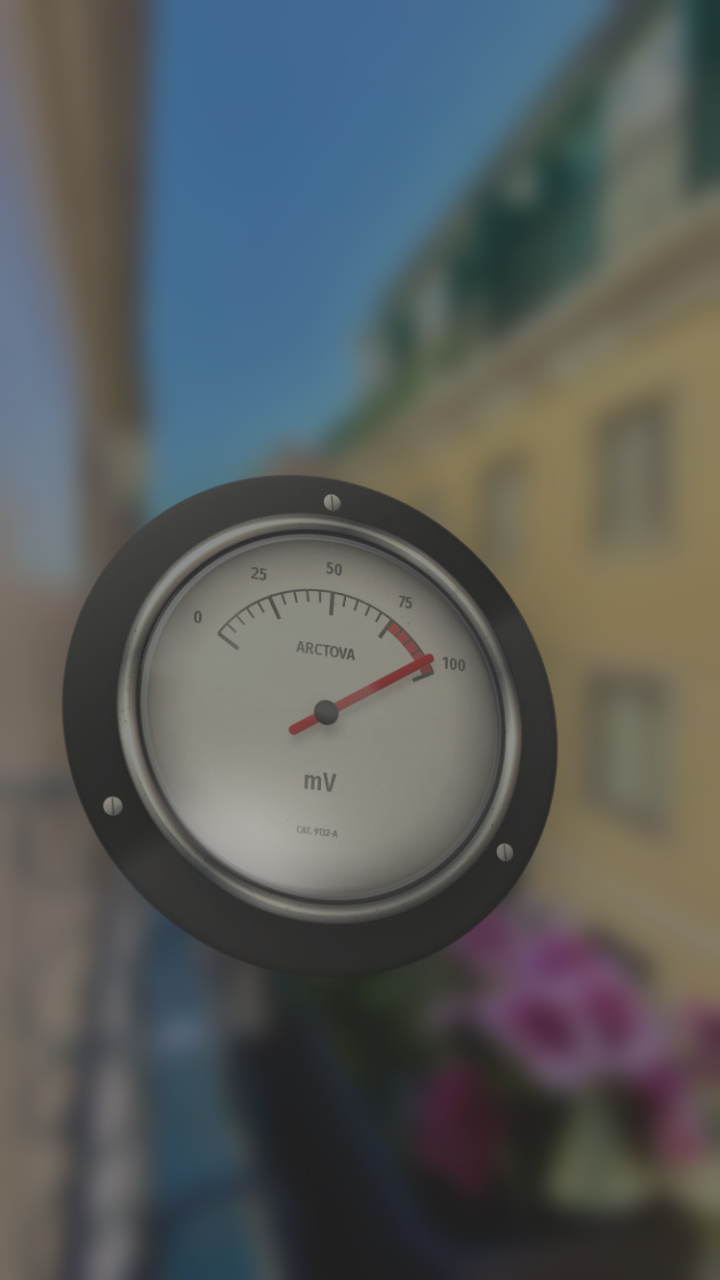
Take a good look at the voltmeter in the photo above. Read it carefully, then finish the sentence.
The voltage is 95 mV
